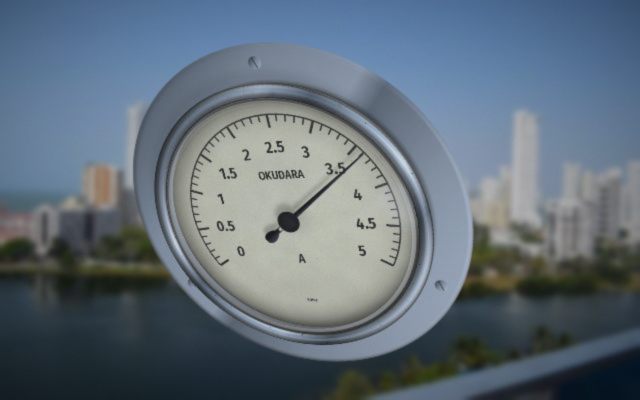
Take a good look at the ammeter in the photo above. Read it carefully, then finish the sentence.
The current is 3.6 A
